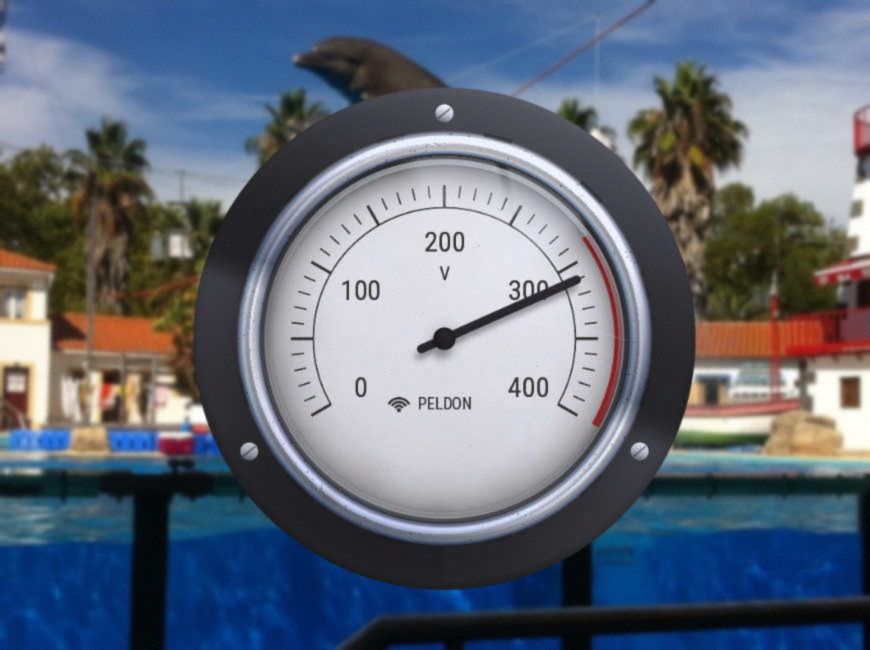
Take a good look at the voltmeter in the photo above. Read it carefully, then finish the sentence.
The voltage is 310 V
